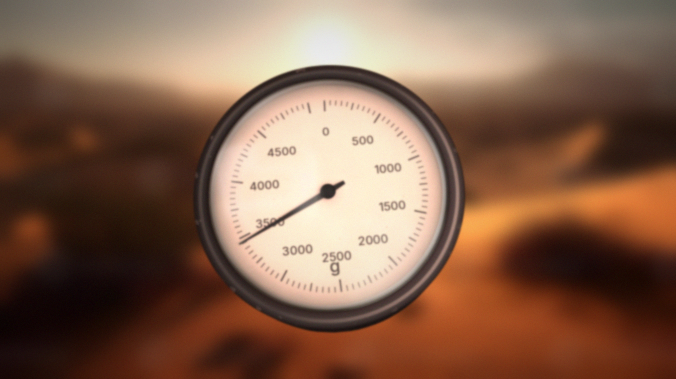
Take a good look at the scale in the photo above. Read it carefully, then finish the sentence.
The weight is 3450 g
